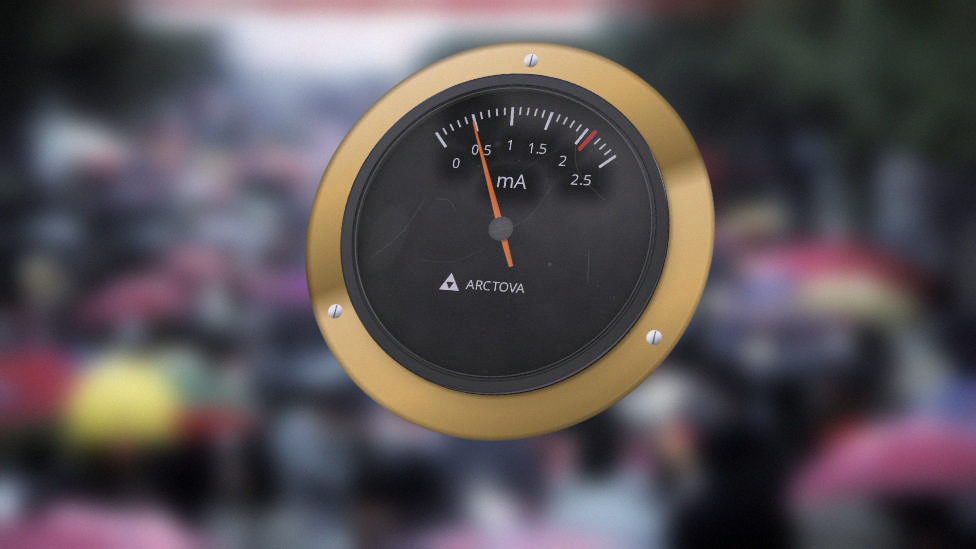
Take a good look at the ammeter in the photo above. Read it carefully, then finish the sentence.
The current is 0.5 mA
